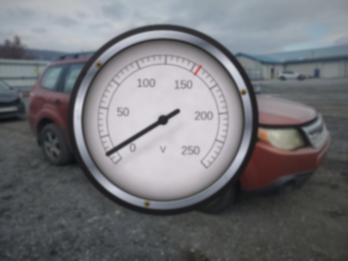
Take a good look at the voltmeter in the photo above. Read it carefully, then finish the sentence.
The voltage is 10 V
